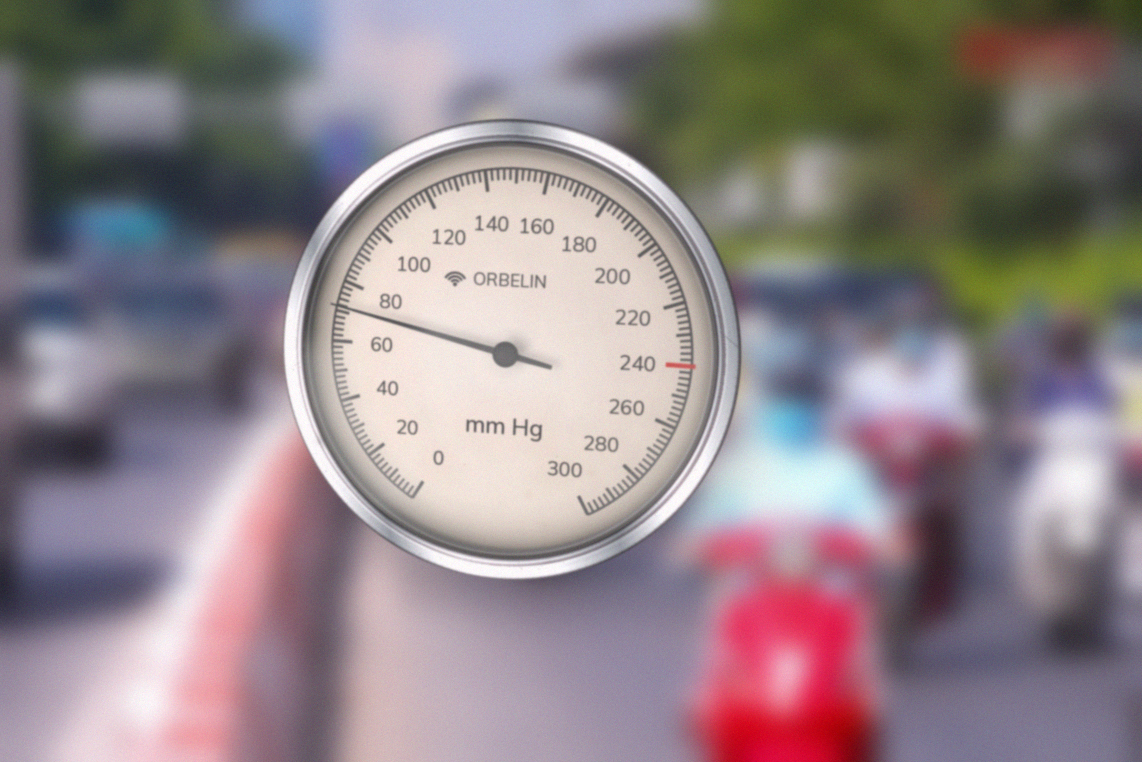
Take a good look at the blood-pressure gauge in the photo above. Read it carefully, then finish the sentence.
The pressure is 72 mmHg
